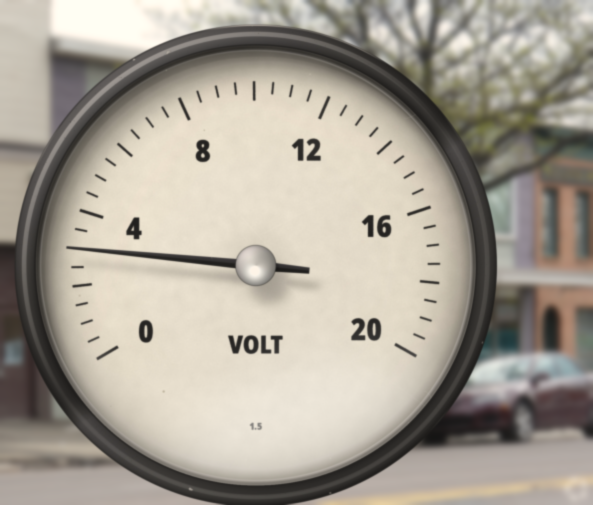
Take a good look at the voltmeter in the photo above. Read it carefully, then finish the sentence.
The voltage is 3 V
